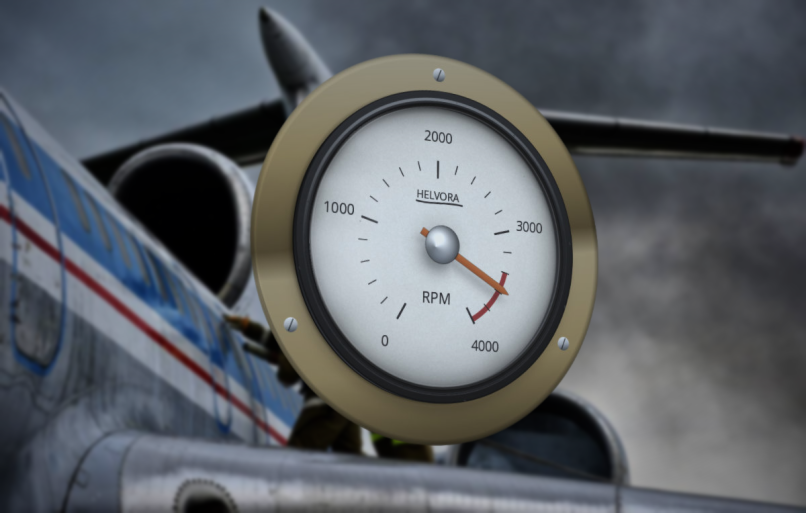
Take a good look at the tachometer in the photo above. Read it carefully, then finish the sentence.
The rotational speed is 3600 rpm
